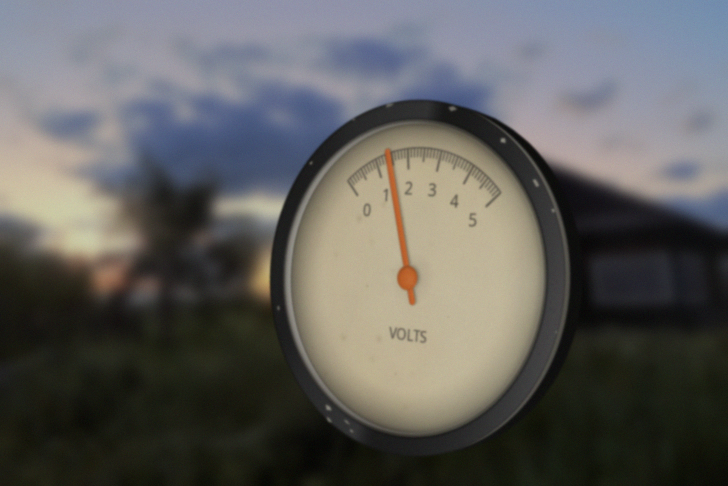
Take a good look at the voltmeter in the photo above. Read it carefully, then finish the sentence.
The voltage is 1.5 V
